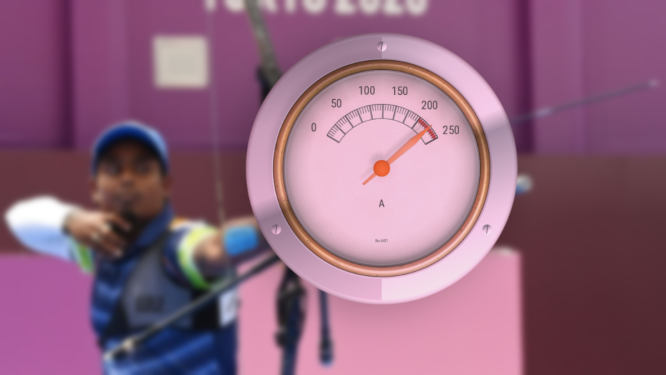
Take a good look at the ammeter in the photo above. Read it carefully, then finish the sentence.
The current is 225 A
